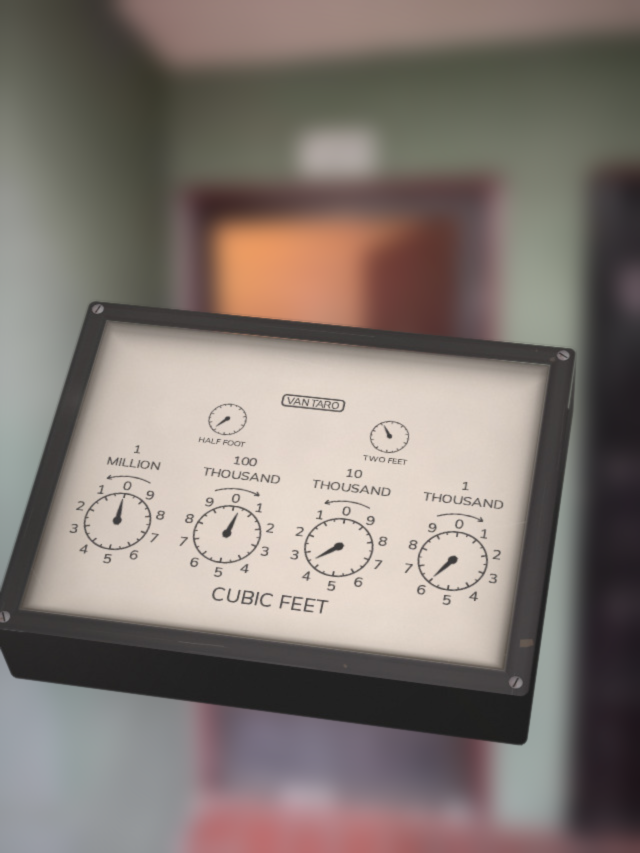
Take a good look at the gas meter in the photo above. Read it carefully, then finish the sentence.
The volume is 3600 ft³
